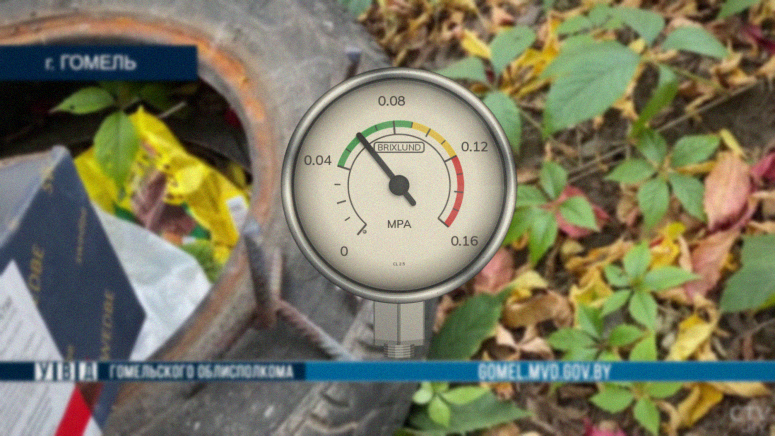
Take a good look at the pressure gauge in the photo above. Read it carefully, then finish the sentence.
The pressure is 0.06 MPa
